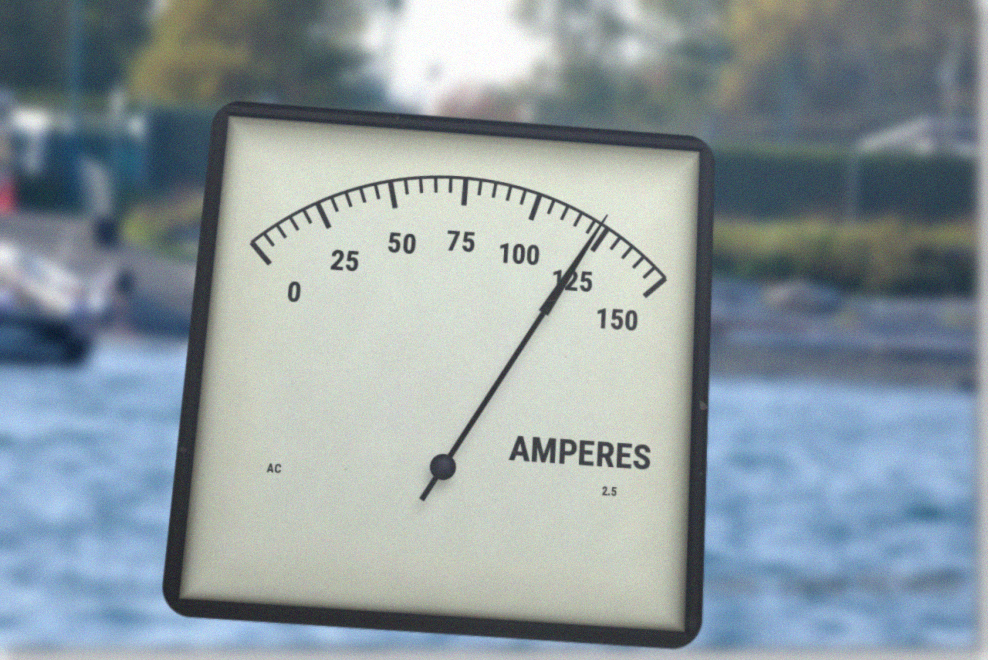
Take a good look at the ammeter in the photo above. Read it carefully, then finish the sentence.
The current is 122.5 A
